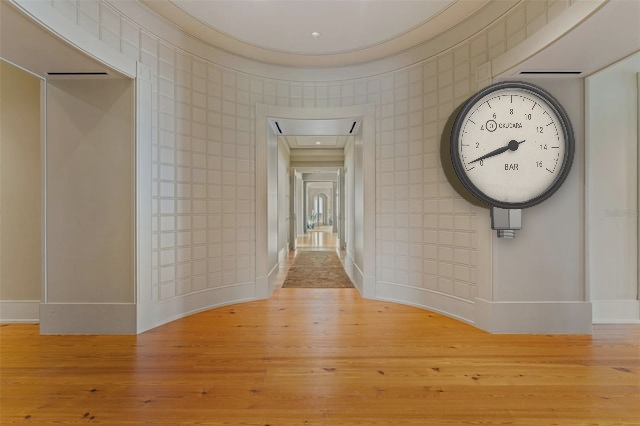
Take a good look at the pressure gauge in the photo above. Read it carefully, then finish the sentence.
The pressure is 0.5 bar
